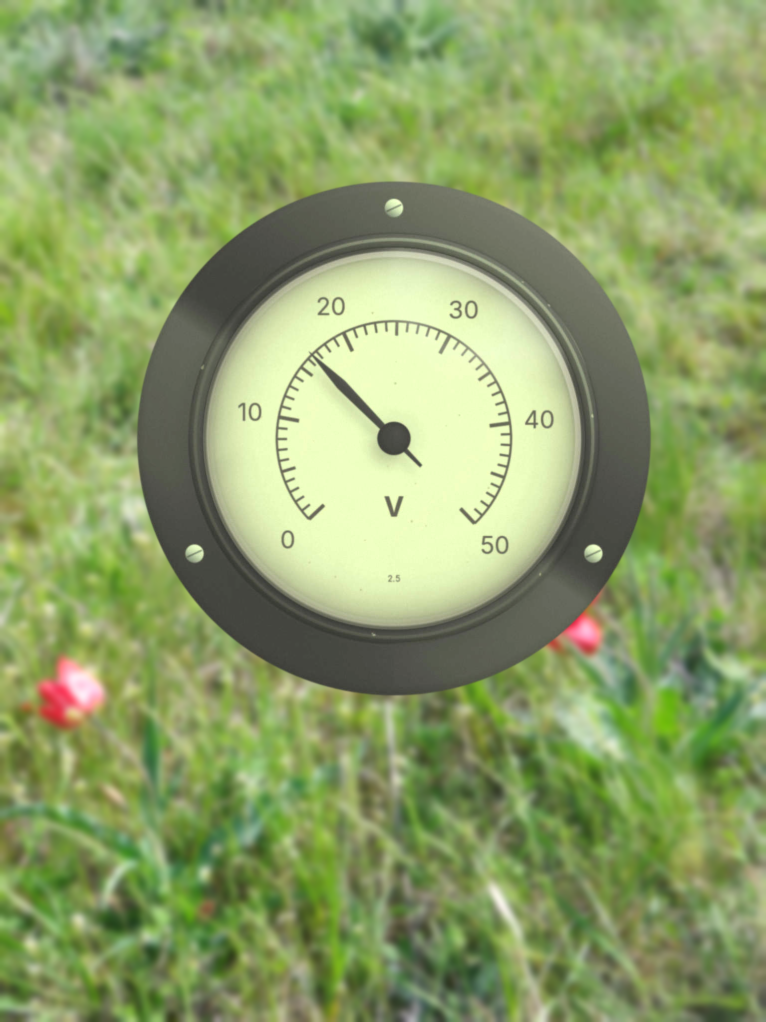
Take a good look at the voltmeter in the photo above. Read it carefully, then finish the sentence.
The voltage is 16.5 V
